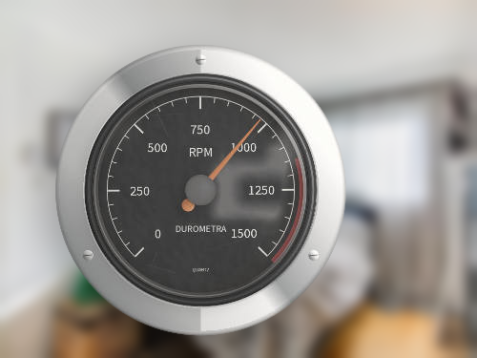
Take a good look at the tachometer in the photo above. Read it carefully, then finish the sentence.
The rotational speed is 975 rpm
